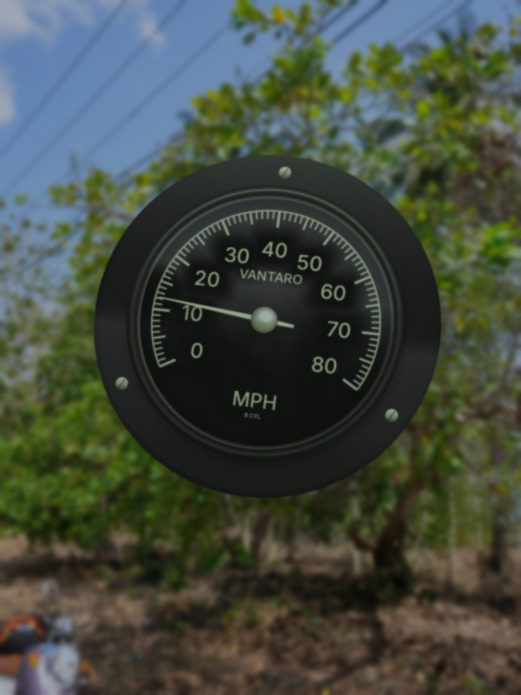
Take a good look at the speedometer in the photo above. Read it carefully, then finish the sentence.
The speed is 12 mph
